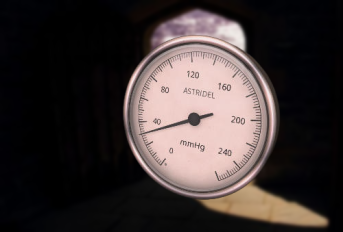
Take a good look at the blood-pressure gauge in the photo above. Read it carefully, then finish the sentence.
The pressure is 30 mmHg
